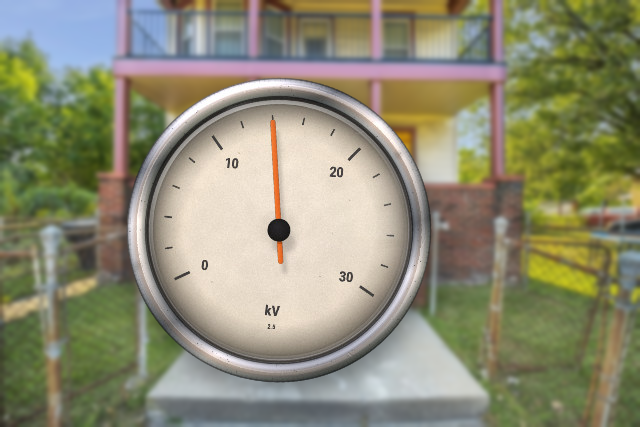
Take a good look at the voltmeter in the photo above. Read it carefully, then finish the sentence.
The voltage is 14 kV
